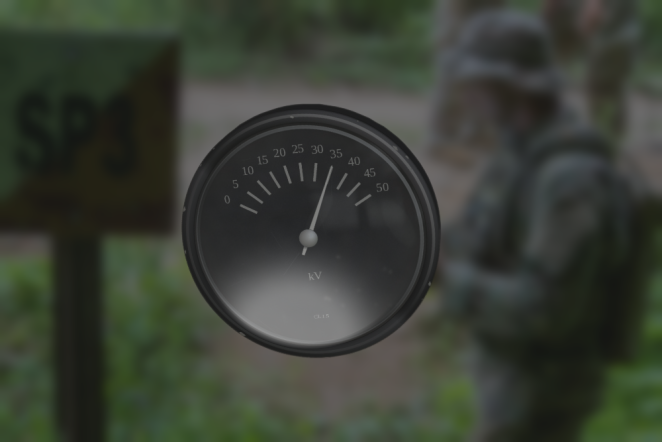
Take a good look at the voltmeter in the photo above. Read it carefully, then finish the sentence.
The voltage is 35 kV
